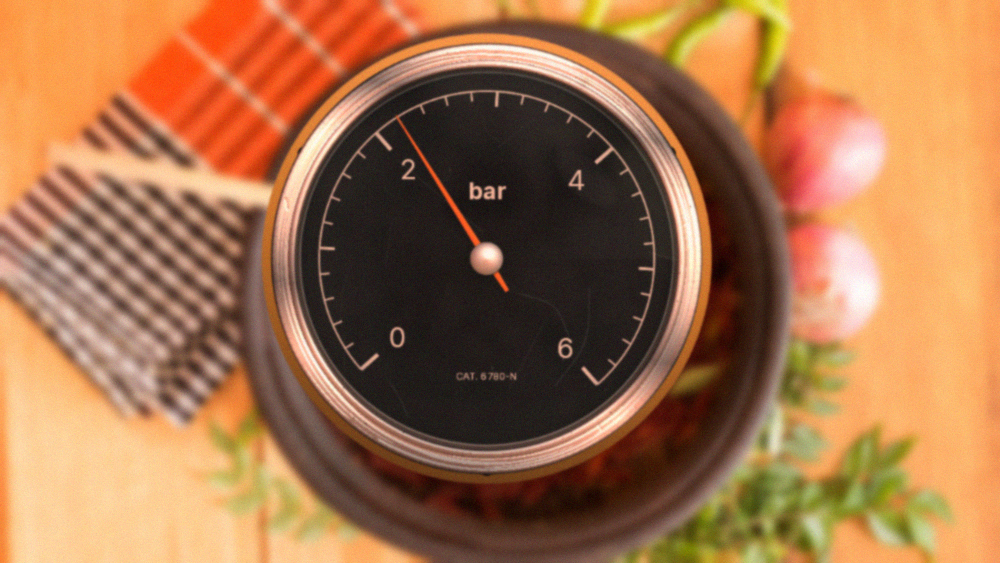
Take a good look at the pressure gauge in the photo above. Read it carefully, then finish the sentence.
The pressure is 2.2 bar
